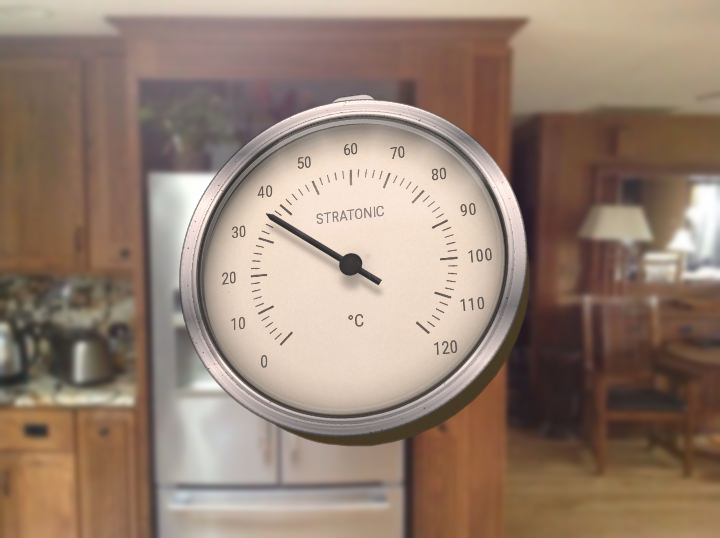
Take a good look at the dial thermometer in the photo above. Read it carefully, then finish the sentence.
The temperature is 36 °C
